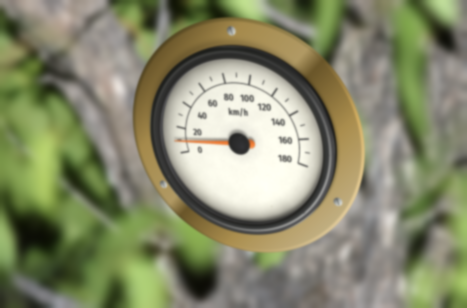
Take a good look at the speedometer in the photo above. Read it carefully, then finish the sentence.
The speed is 10 km/h
